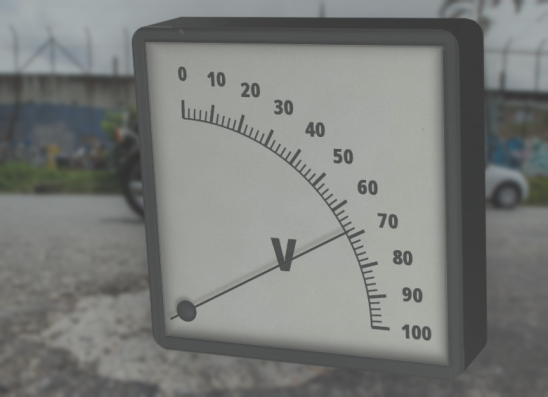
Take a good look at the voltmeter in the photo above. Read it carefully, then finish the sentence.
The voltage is 68 V
